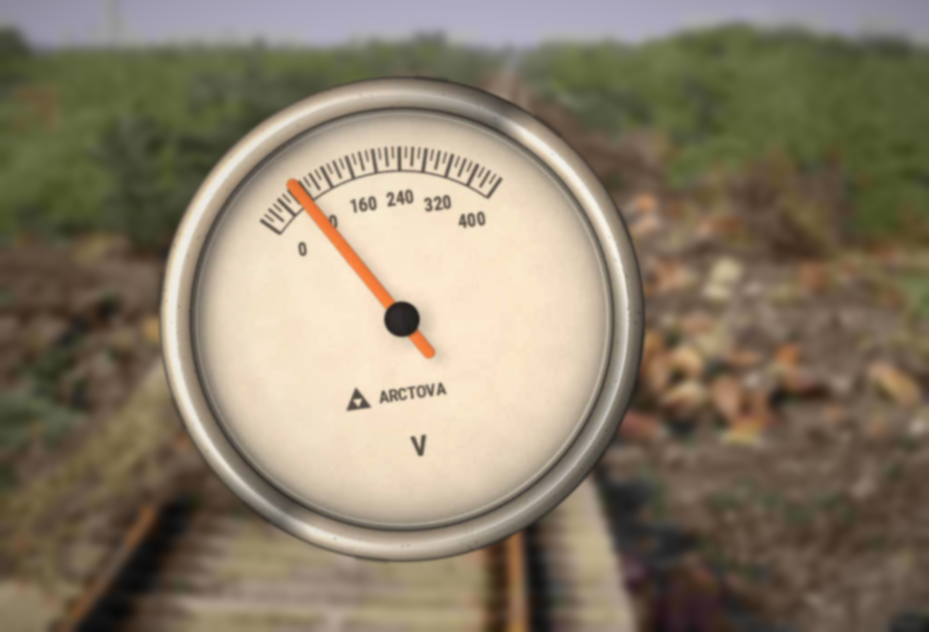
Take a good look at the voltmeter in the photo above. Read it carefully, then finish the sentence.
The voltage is 70 V
